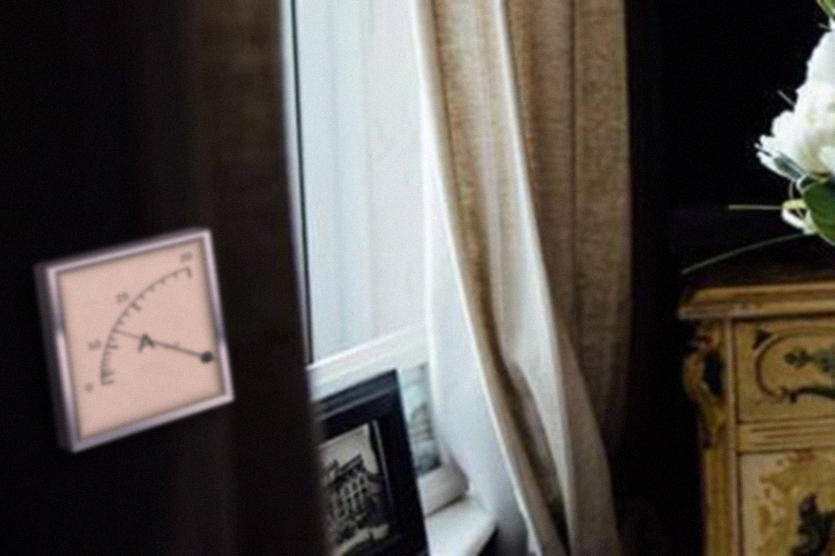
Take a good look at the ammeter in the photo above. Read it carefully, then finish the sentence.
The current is 12 A
